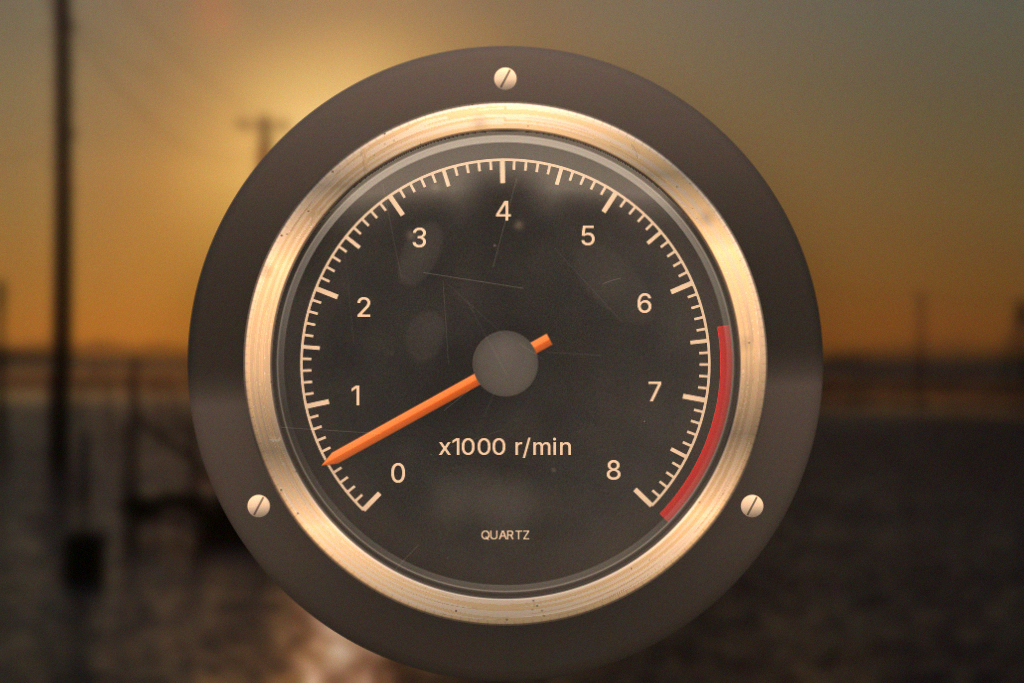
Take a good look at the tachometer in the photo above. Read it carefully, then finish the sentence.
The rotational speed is 500 rpm
